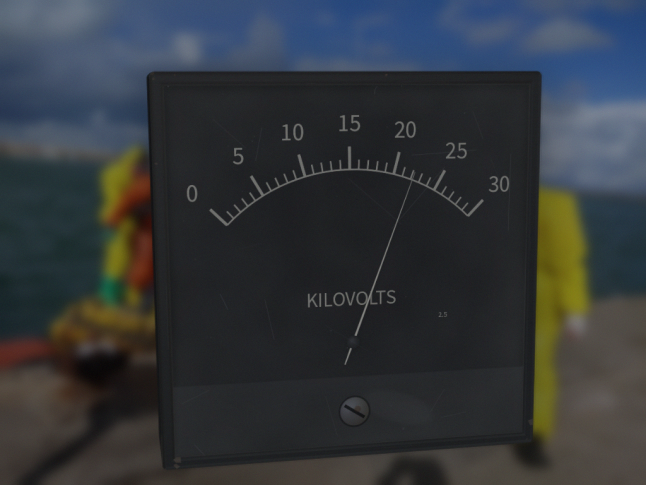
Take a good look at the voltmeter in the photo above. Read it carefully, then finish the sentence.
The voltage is 22 kV
